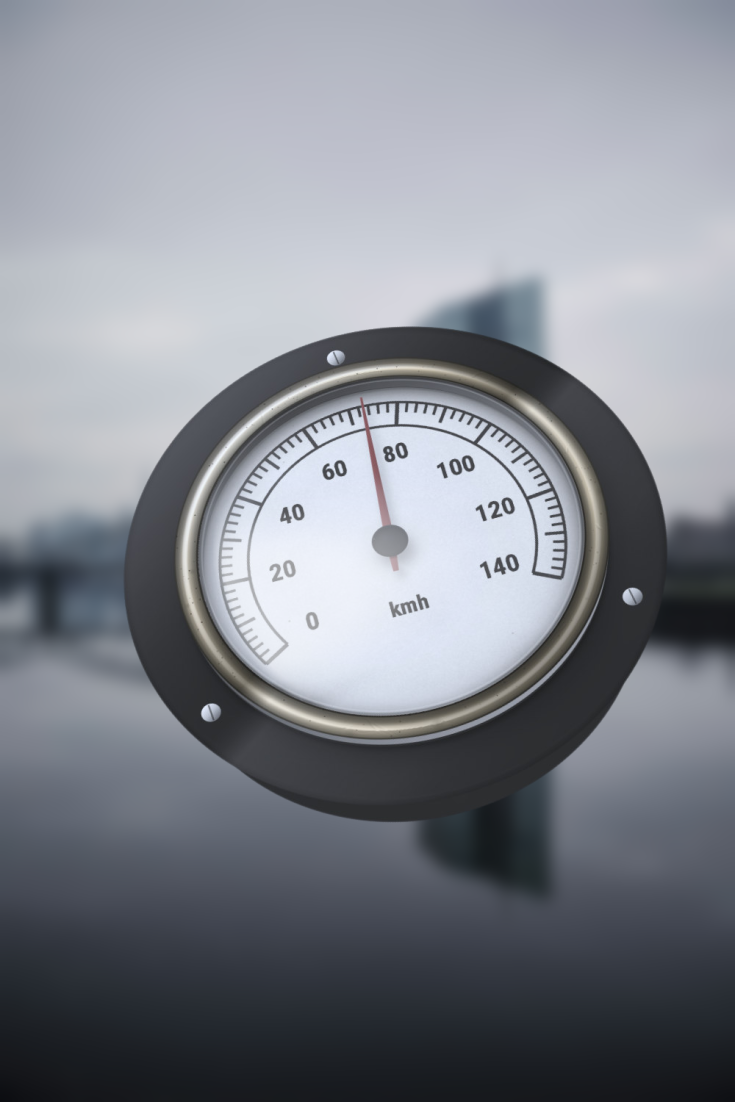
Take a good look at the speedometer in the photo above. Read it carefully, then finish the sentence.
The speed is 73 km/h
